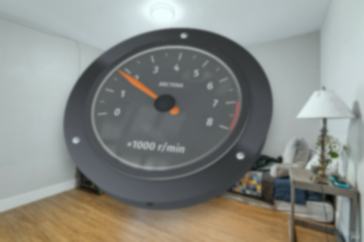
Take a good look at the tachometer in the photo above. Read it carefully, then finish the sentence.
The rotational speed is 1750 rpm
